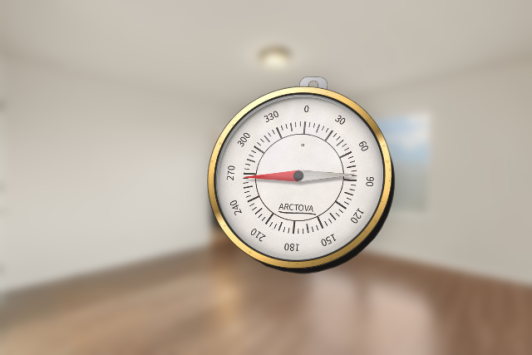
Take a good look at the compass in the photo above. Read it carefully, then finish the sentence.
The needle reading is 265 °
